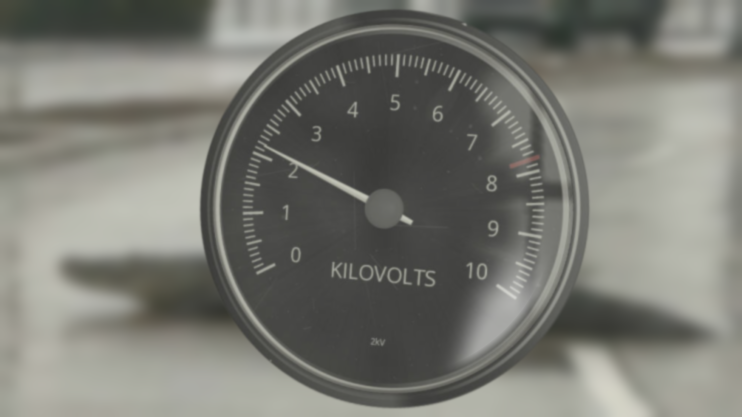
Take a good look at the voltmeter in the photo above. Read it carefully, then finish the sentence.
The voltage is 2.2 kV
